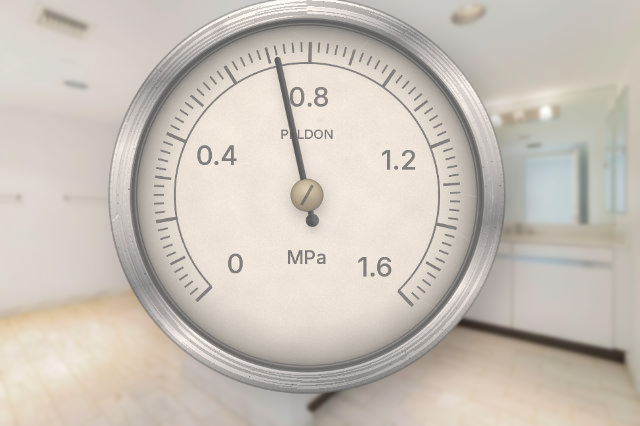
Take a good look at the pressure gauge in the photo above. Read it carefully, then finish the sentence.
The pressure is 0.72 MPa
